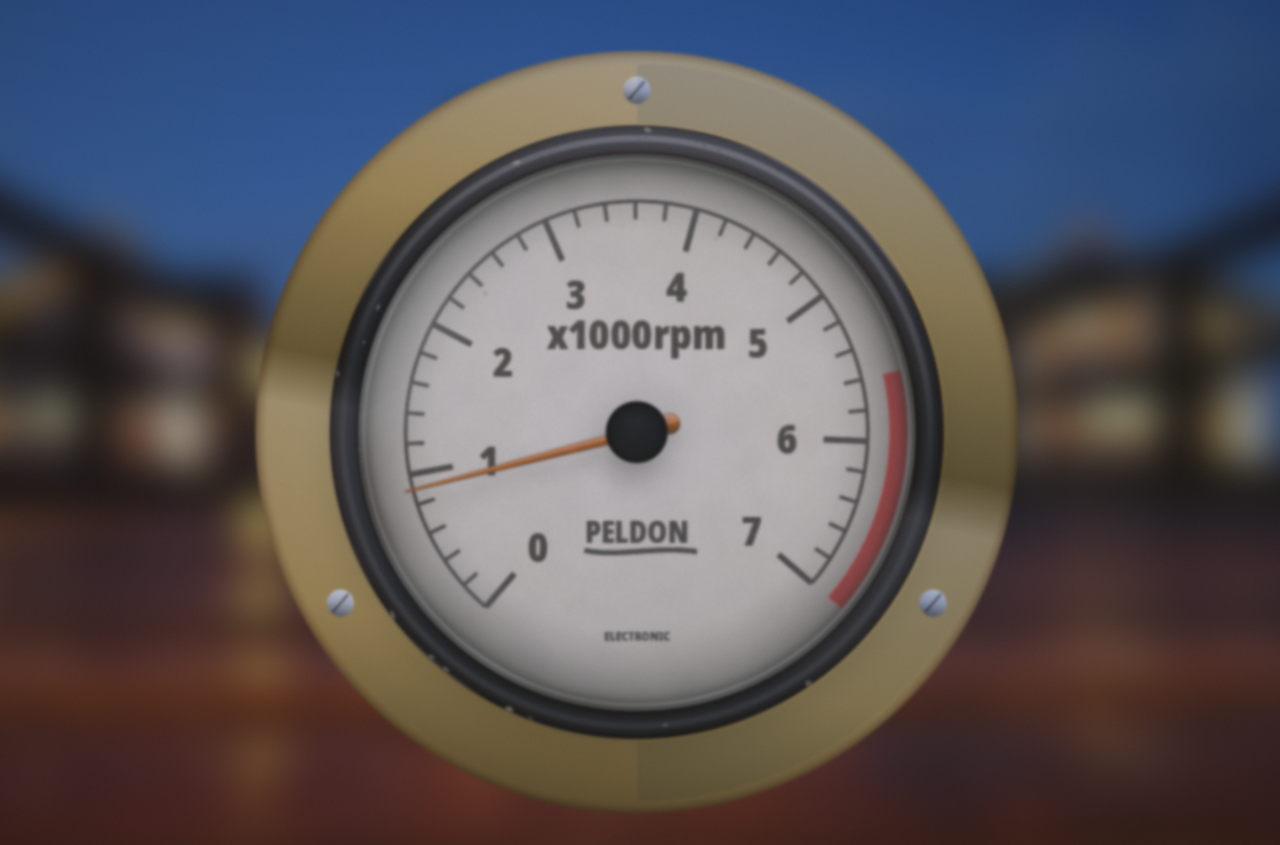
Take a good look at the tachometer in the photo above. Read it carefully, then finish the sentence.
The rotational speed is 900 rpm
